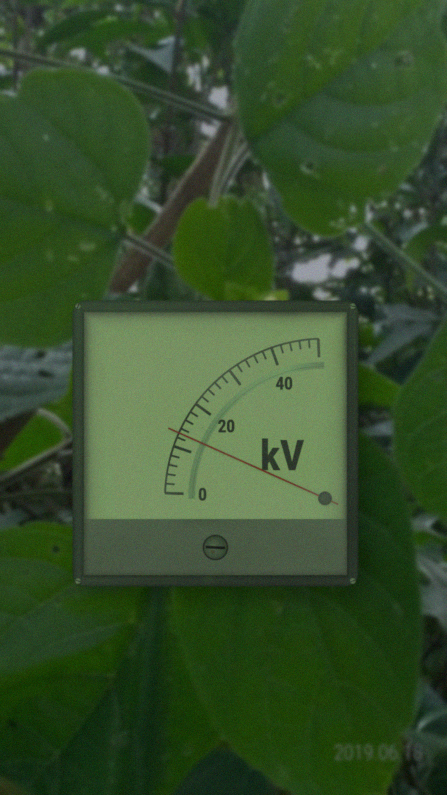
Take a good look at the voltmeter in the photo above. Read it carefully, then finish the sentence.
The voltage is 13 kV
